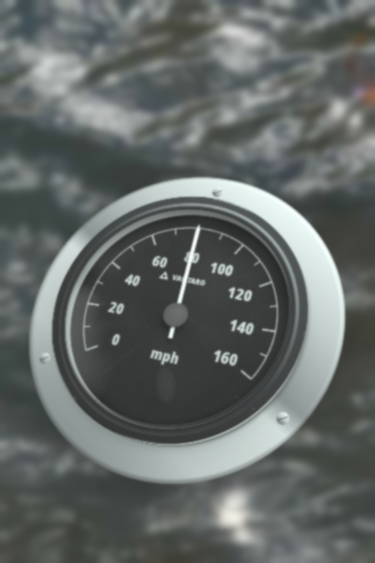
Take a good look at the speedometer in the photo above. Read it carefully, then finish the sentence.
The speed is 80 mph
